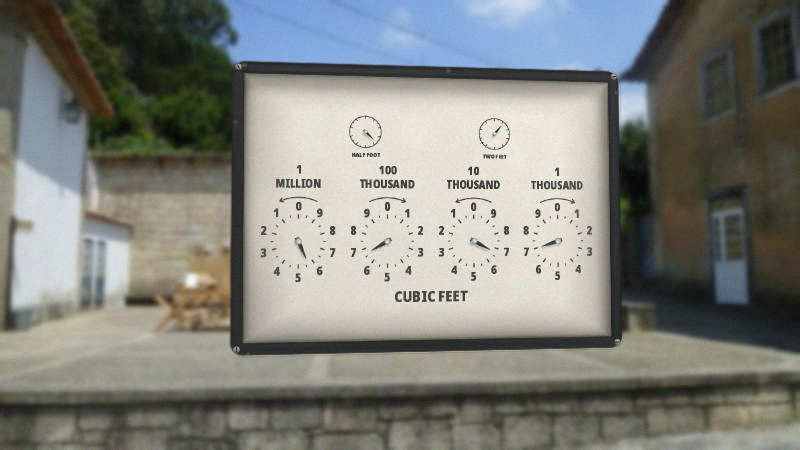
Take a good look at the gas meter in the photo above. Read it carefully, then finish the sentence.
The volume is 566700 ft³
